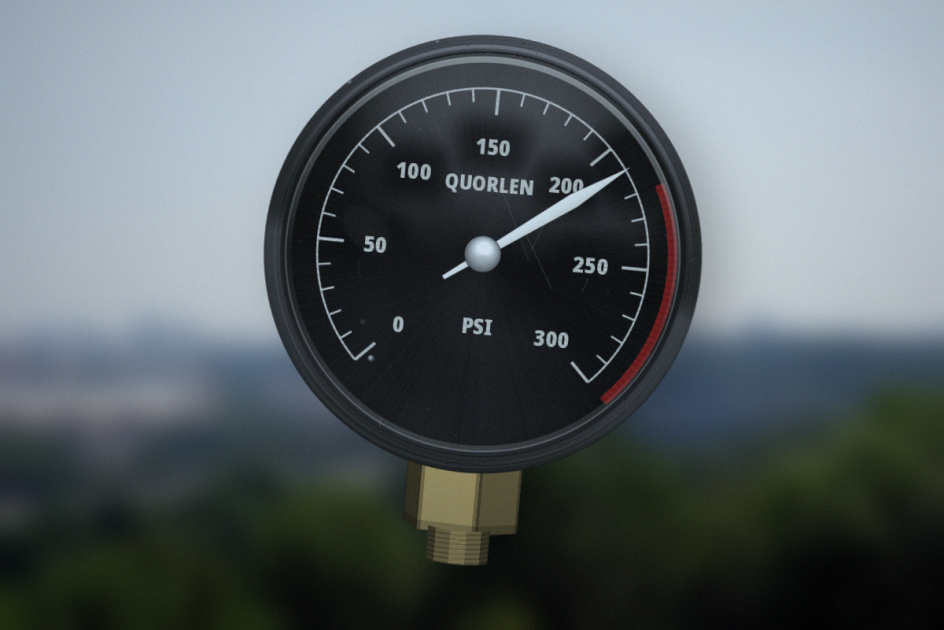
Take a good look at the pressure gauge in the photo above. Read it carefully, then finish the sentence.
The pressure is 210 psi
